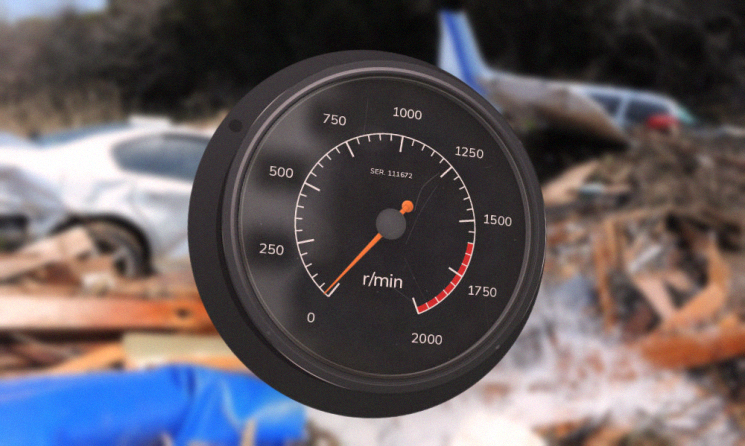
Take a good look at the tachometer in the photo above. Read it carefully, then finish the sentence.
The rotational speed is 25 rpm
